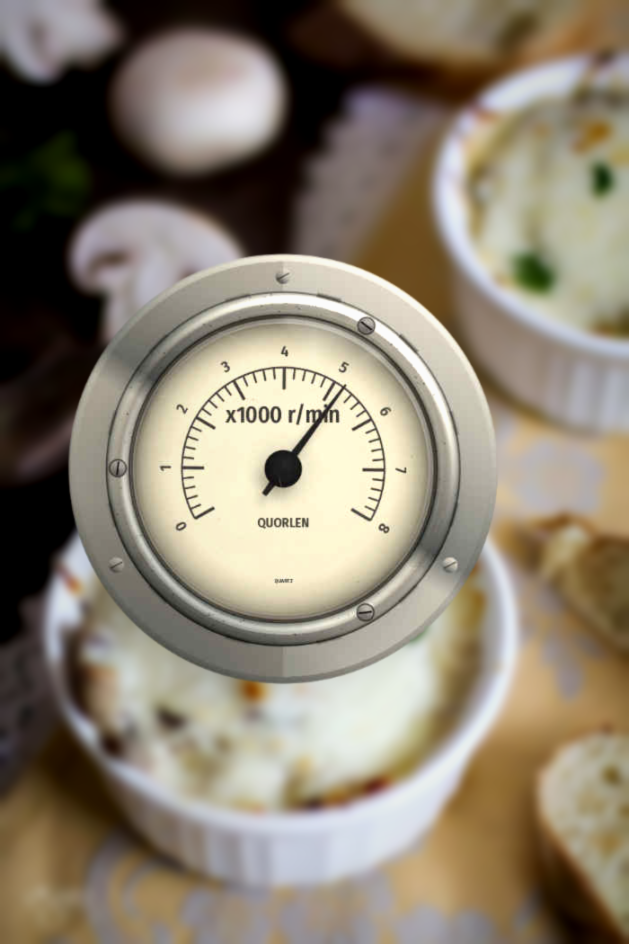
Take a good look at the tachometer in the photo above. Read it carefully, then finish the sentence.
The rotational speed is 5200 rpm
